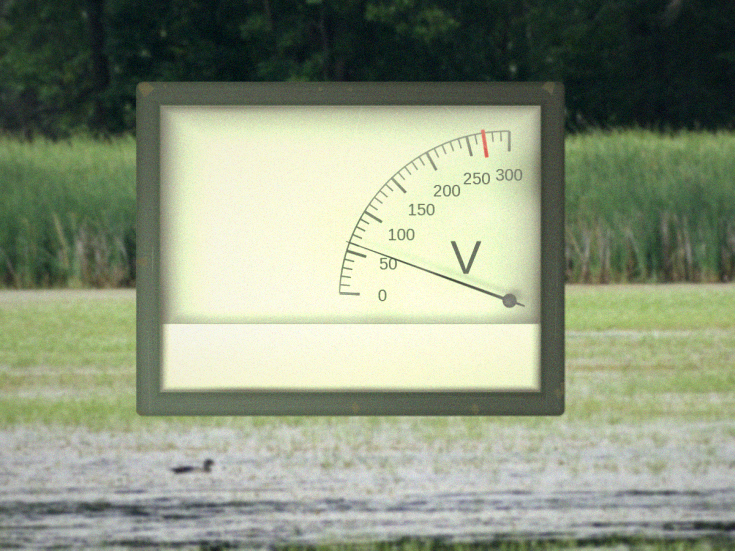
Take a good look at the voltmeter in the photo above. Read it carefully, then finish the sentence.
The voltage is 60 V
